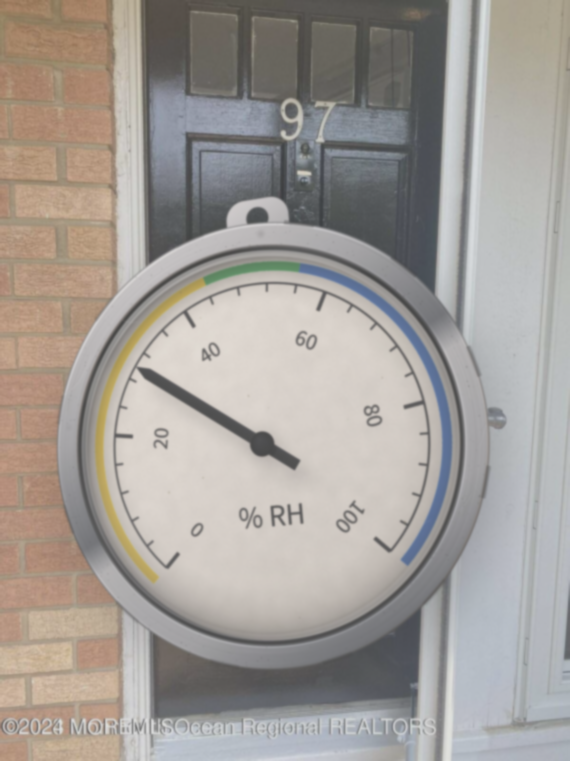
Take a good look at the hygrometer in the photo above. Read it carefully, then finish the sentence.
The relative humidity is 30 %
